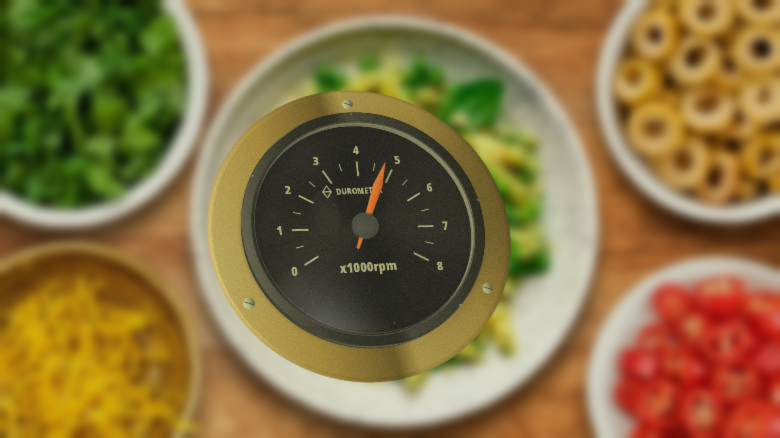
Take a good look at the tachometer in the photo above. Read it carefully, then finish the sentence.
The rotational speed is 4750 rpm
